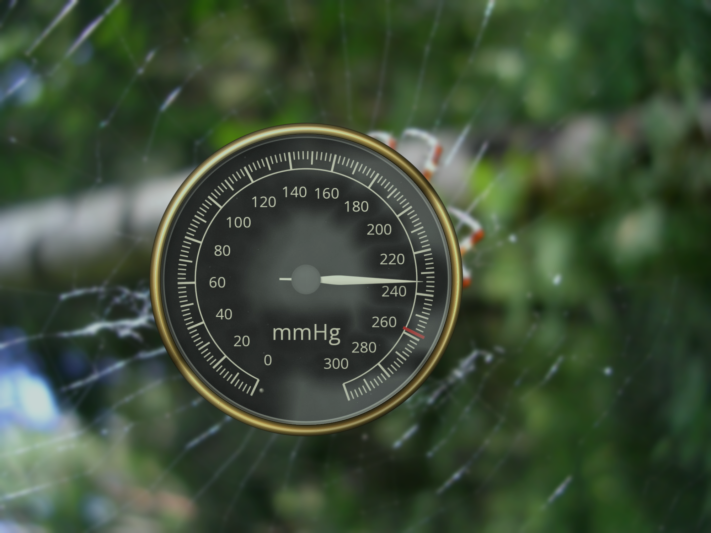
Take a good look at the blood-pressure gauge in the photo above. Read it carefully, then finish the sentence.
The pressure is 234 mmHg
